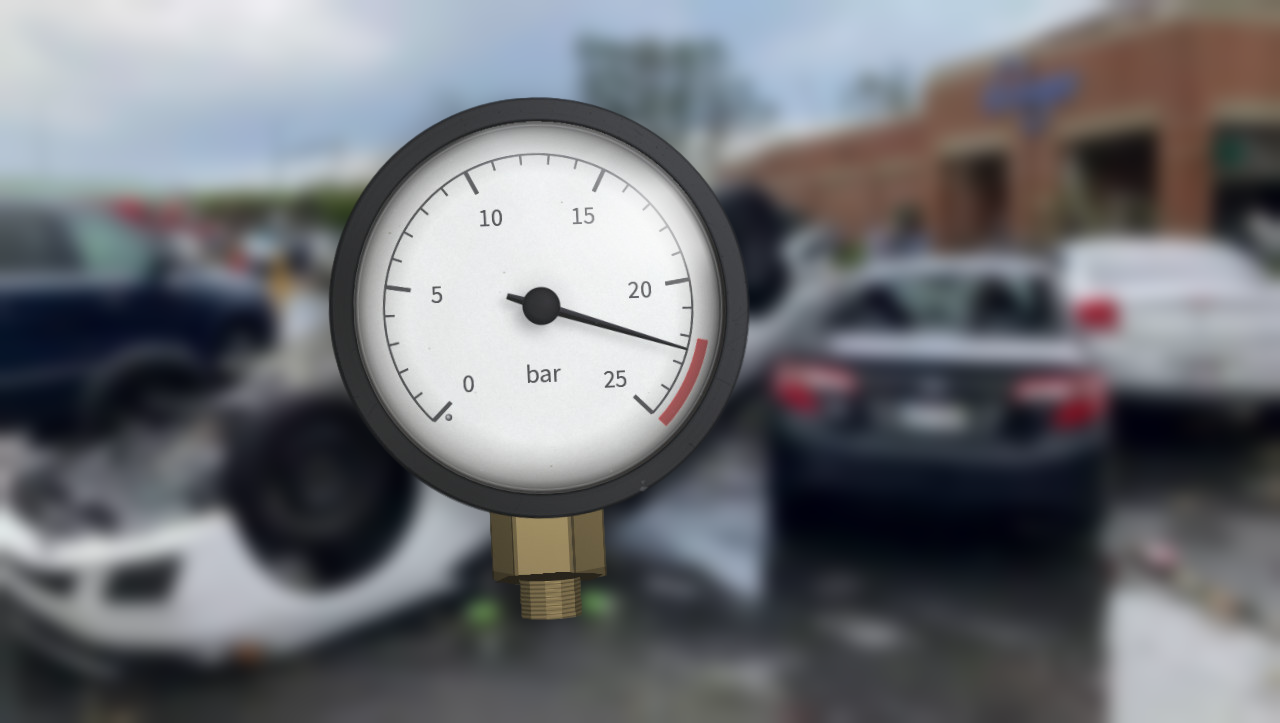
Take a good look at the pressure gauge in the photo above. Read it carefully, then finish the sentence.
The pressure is 22.5 bar
